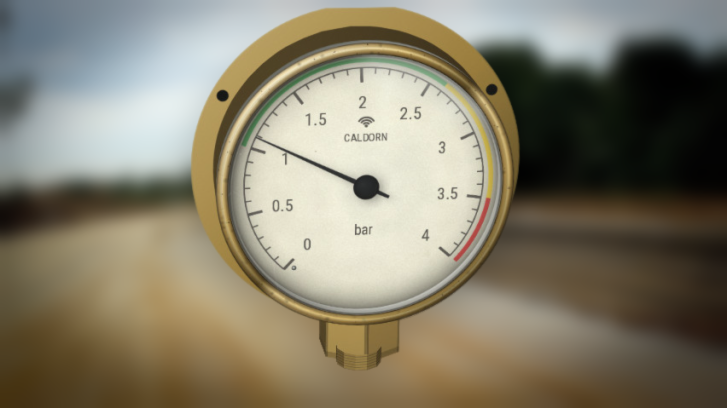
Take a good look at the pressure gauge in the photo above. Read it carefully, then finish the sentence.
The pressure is 1.1 bar
